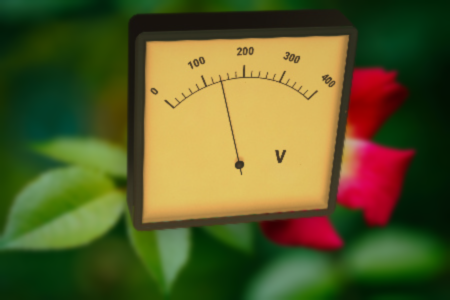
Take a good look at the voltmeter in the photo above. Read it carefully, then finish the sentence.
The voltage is 140 V
